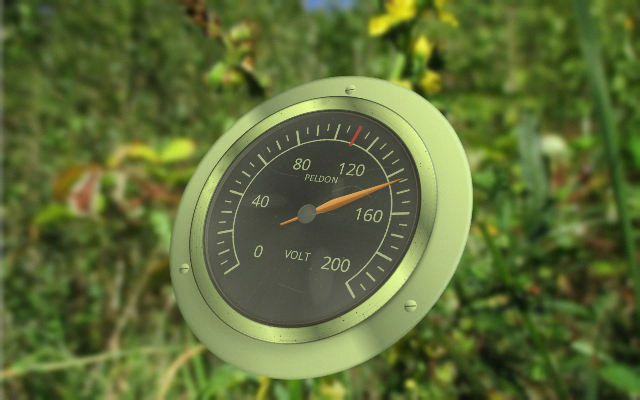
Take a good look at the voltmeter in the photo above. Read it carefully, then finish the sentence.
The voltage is 145 V
